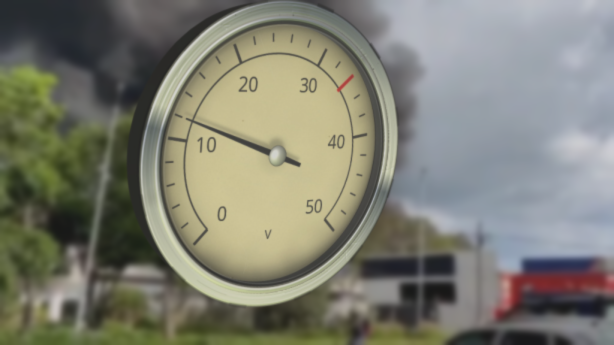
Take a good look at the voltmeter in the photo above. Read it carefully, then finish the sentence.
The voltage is 12 V
